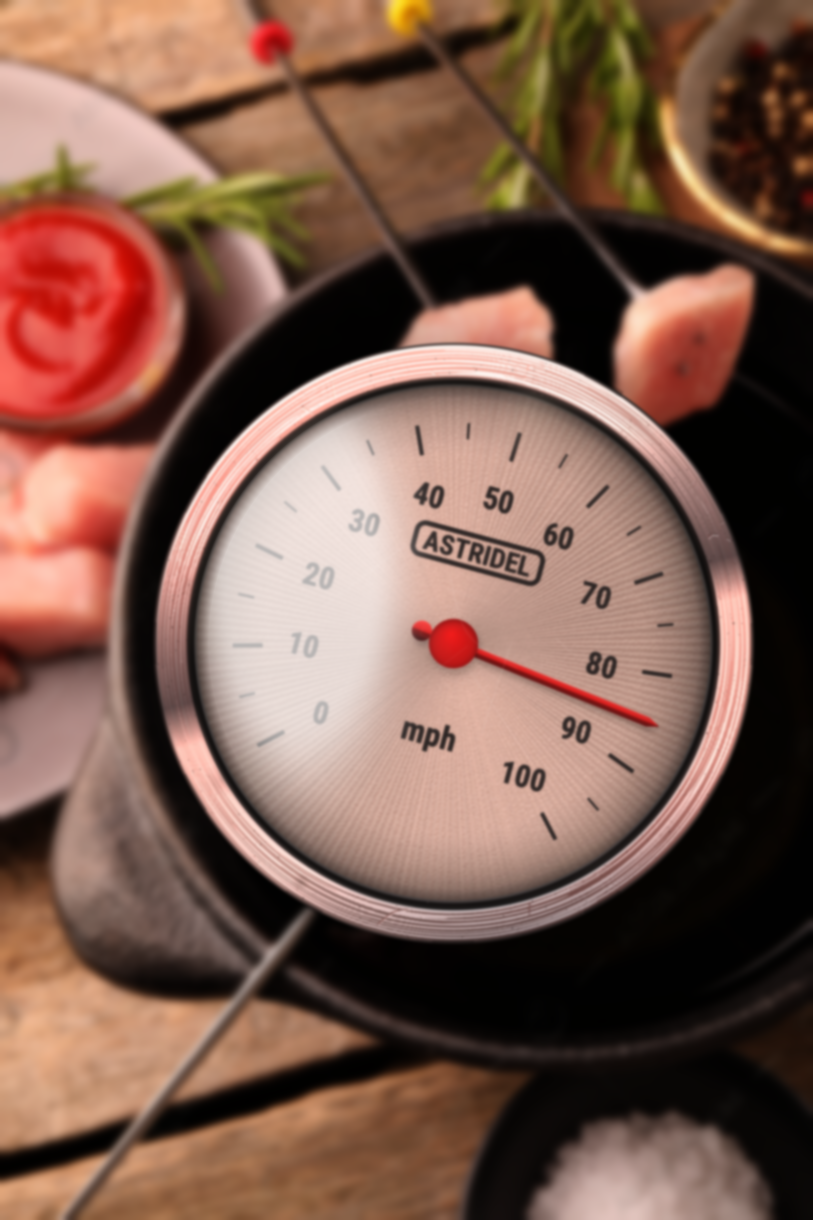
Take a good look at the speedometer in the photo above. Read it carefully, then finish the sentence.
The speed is 85 mph
